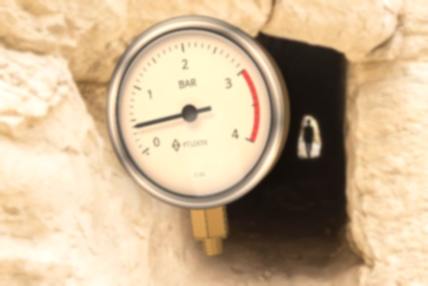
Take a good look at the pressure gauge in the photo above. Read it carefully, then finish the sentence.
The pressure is 0.4 bar
